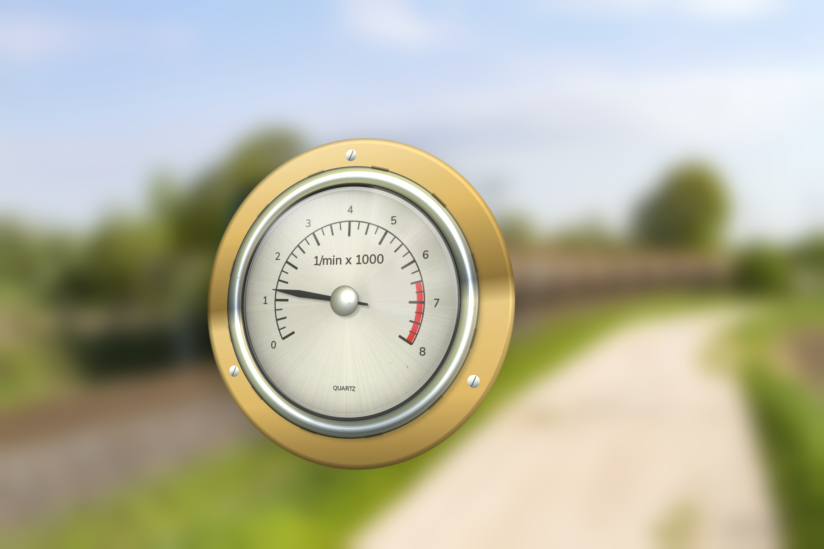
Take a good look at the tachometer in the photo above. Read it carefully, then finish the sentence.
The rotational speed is 1250 rpm
